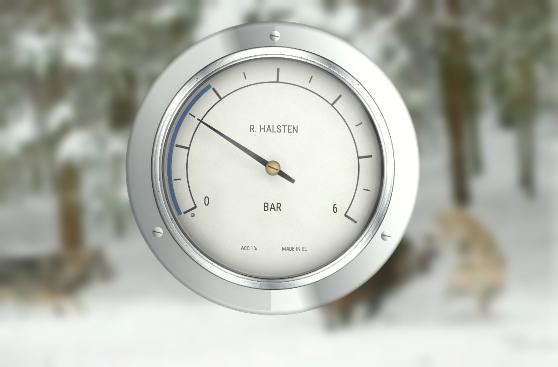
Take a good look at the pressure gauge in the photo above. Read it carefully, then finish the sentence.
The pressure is 1.5 bar
